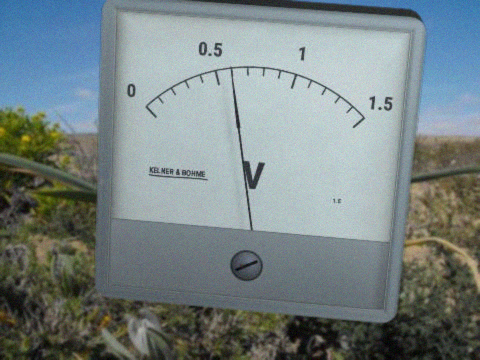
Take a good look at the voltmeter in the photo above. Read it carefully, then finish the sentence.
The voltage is 0.6 V
